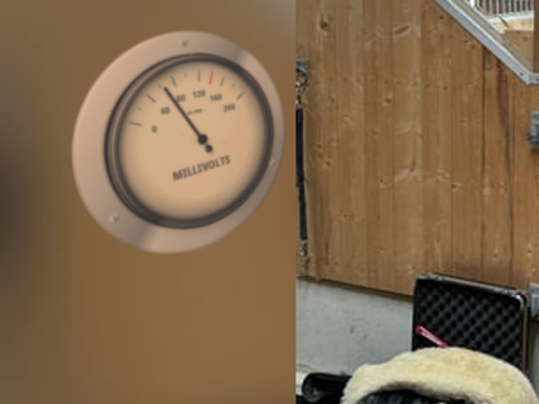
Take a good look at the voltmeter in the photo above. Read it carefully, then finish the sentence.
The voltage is 60 mV
